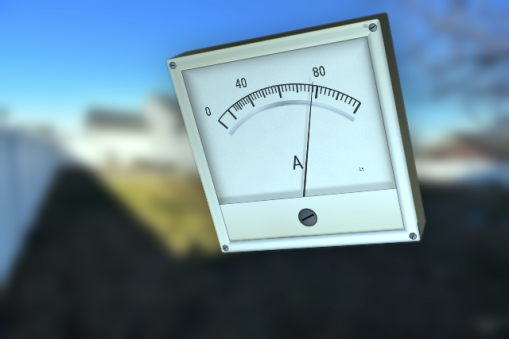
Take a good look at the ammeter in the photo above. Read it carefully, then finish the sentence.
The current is 78 A
